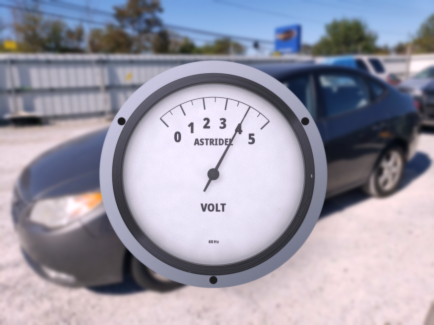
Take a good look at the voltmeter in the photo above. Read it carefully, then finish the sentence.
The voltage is 4 V
